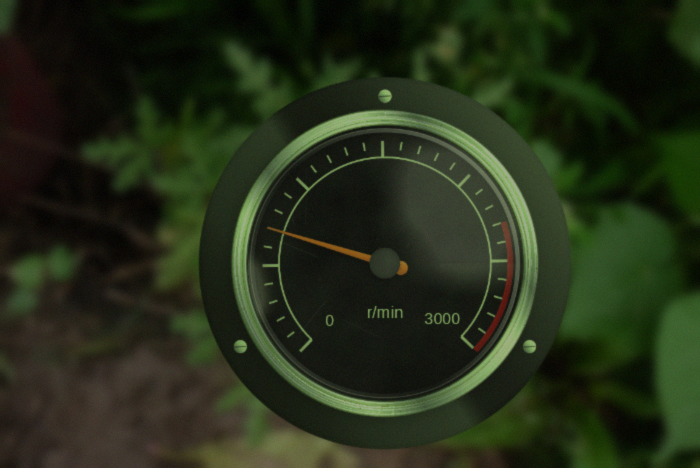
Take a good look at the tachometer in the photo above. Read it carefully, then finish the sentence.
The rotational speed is 700 rpm
